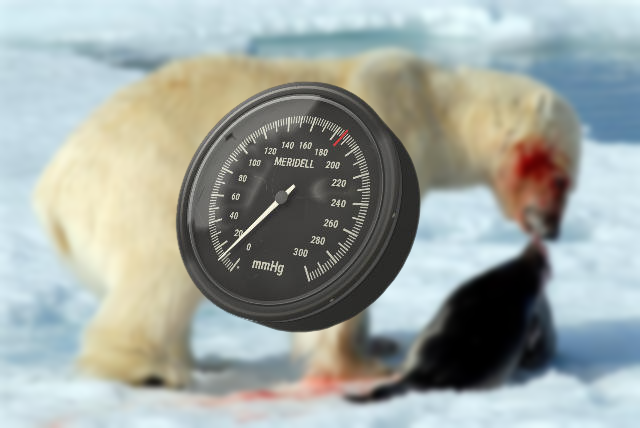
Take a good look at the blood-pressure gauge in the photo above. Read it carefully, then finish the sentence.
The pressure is 10 mmHg
